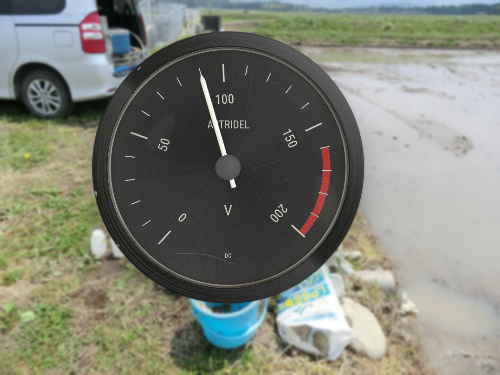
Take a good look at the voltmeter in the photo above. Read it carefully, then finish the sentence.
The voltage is 90 V
